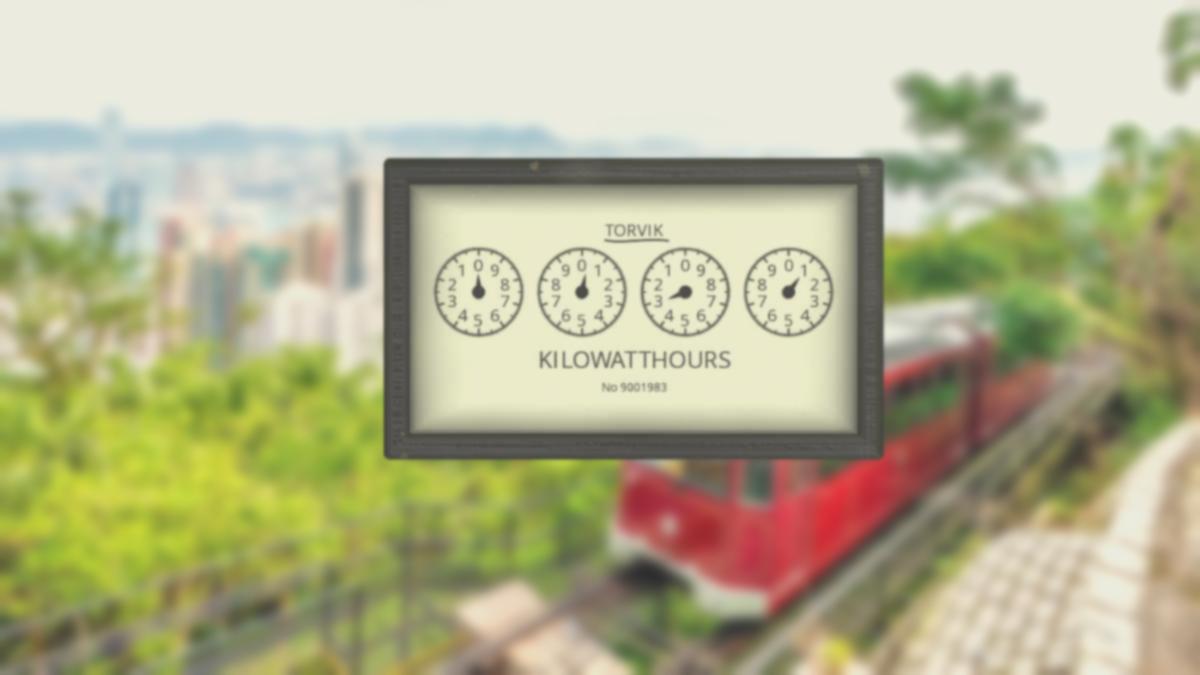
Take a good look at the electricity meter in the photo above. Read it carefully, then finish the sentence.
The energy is 31 kWh
